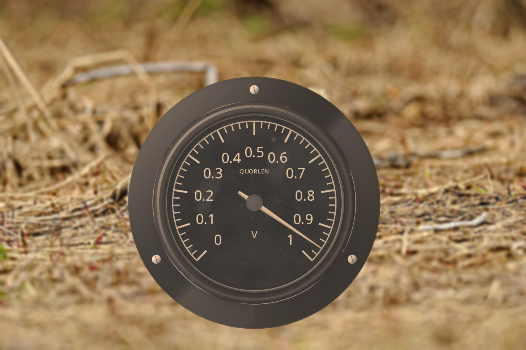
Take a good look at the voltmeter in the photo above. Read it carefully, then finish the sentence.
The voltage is 0.96 V
